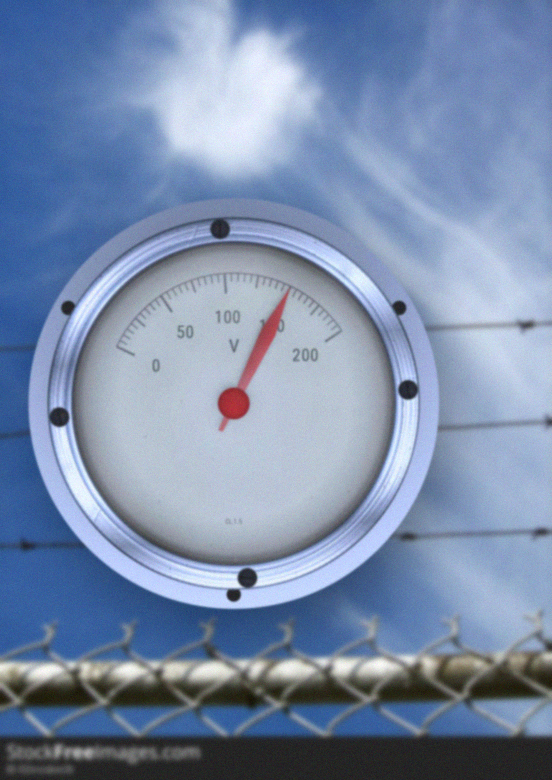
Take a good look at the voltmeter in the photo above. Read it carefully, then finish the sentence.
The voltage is 150 V
